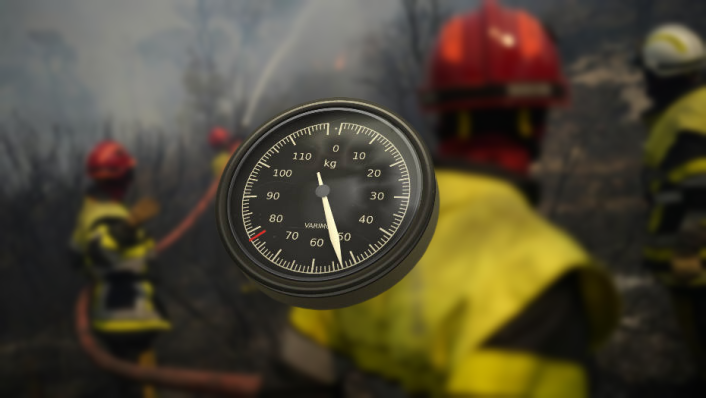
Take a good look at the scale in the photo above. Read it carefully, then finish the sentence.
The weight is 53 kg
